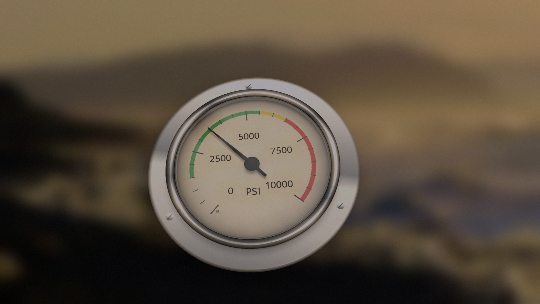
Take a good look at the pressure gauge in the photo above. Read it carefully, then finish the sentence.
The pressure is 3500 psi
